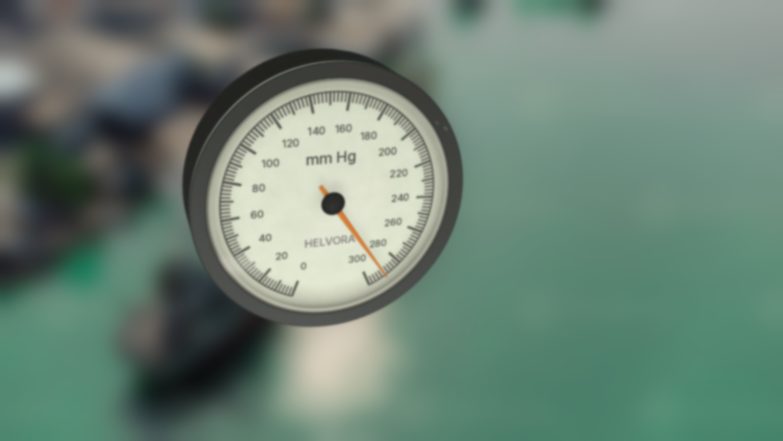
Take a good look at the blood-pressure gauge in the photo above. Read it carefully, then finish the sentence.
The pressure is 290 mmHg
